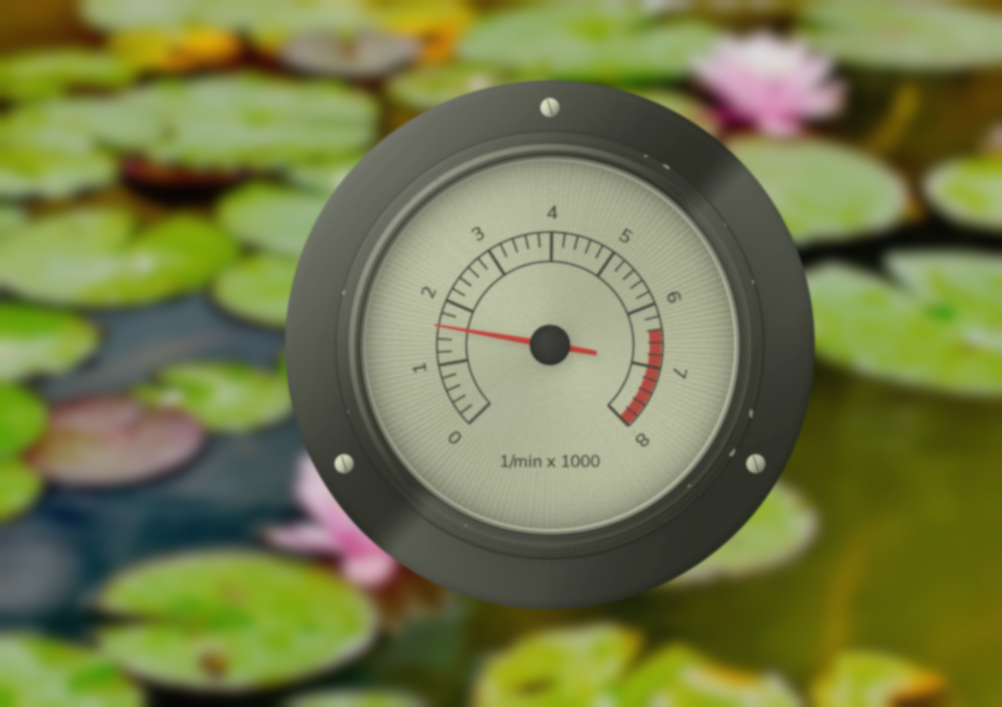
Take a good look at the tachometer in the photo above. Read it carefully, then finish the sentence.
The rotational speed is 1600 rpm
